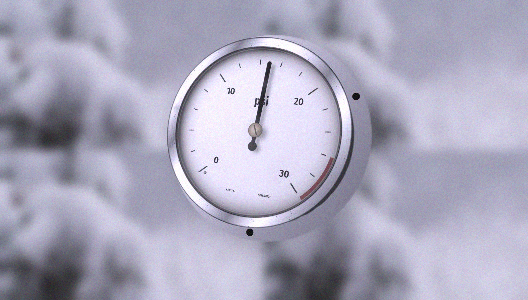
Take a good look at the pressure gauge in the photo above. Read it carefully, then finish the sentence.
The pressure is 15 psi
